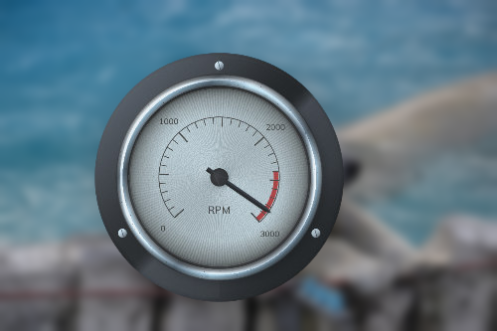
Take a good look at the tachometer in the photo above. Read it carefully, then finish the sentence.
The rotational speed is 2850 rpm
